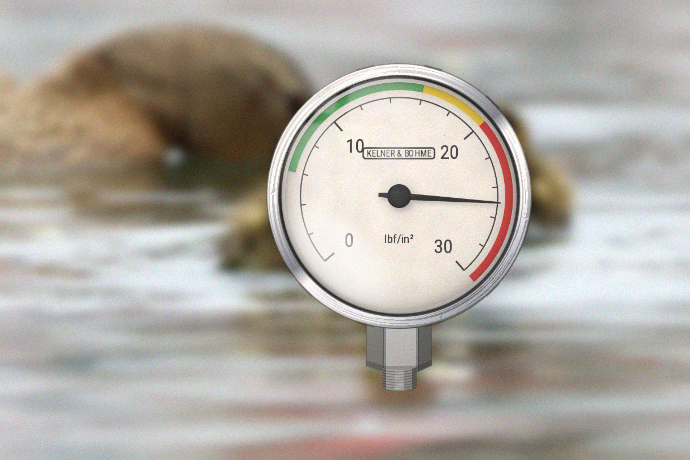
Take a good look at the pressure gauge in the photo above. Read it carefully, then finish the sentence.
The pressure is 25 psi
